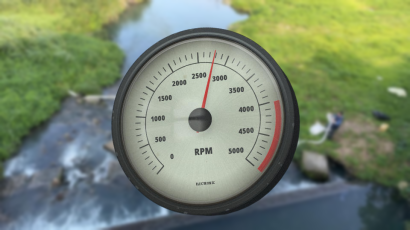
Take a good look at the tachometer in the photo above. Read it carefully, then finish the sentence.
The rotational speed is 2800 rpm
